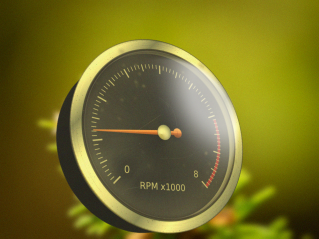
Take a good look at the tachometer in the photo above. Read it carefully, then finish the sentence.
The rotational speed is 1200 rpm
